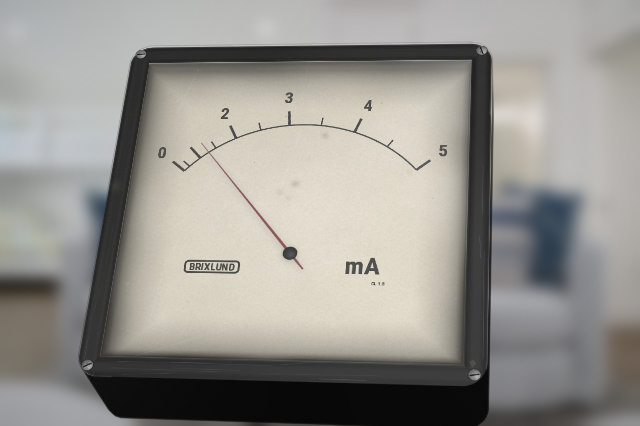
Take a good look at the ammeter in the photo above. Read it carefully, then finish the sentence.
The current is 1.25 mA
